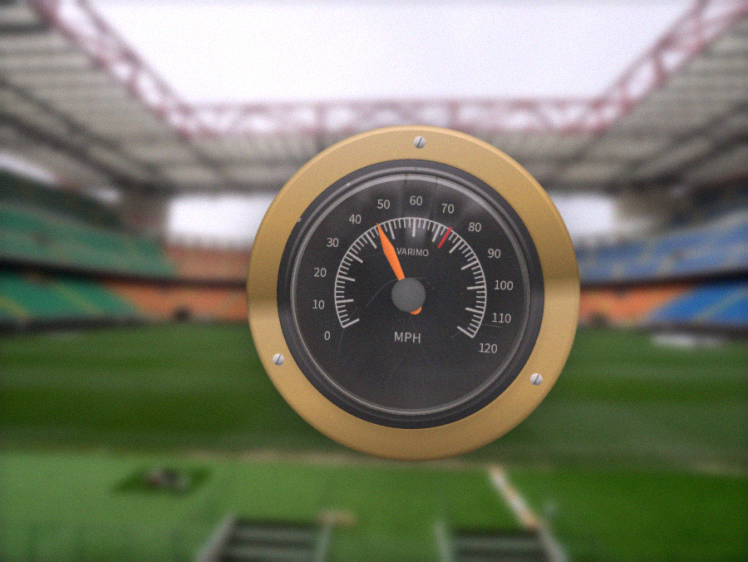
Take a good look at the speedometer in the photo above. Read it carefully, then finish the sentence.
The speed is 46 mph
